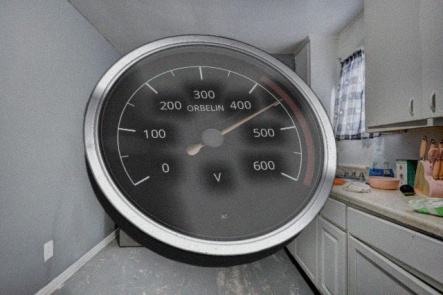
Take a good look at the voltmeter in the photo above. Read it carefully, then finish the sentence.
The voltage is 450 V
